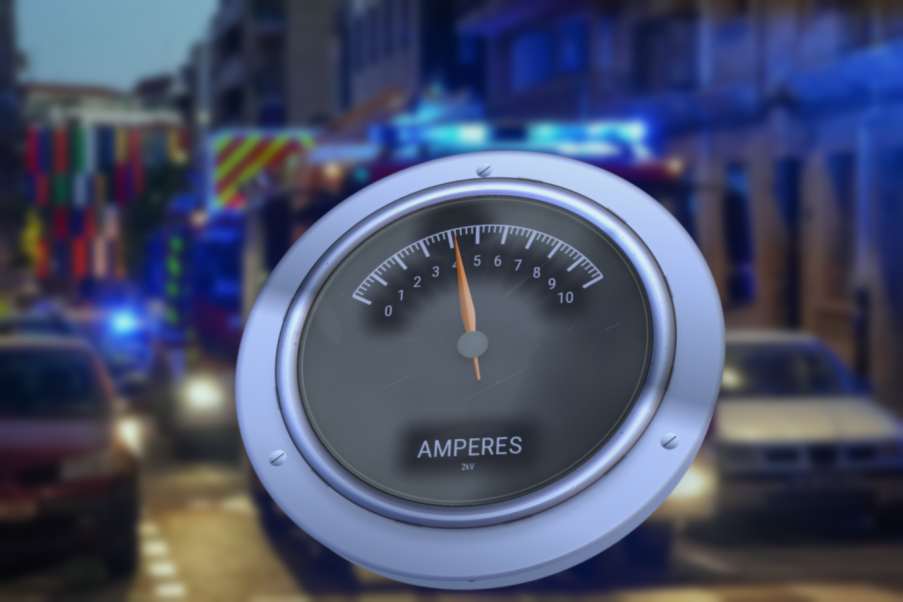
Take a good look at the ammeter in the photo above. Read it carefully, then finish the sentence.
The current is 4.2 A
